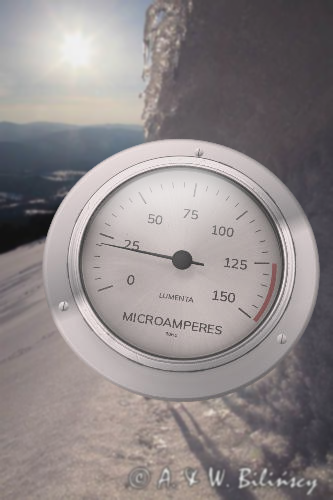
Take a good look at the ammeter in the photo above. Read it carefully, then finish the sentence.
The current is 20 µA
